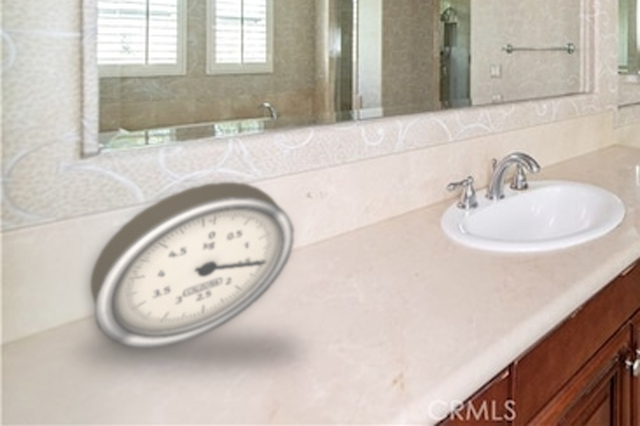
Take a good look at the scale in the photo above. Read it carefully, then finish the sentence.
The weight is 1.5 kg
